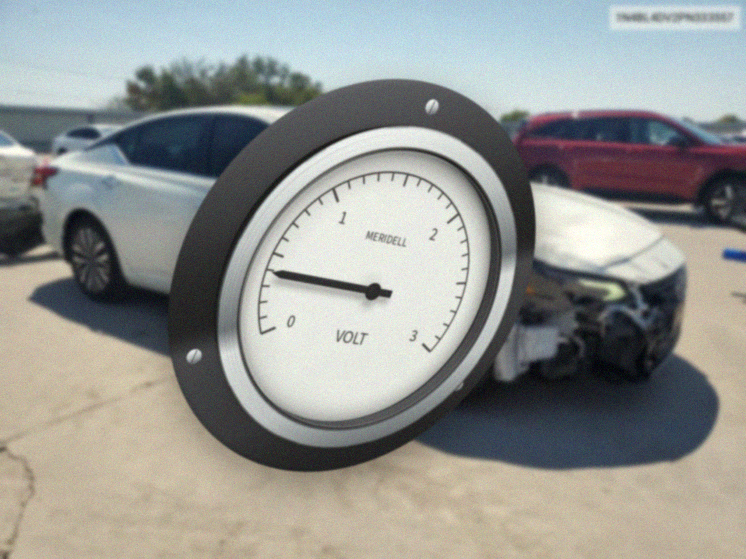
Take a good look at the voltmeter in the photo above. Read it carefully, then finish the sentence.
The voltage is 0.4 V
